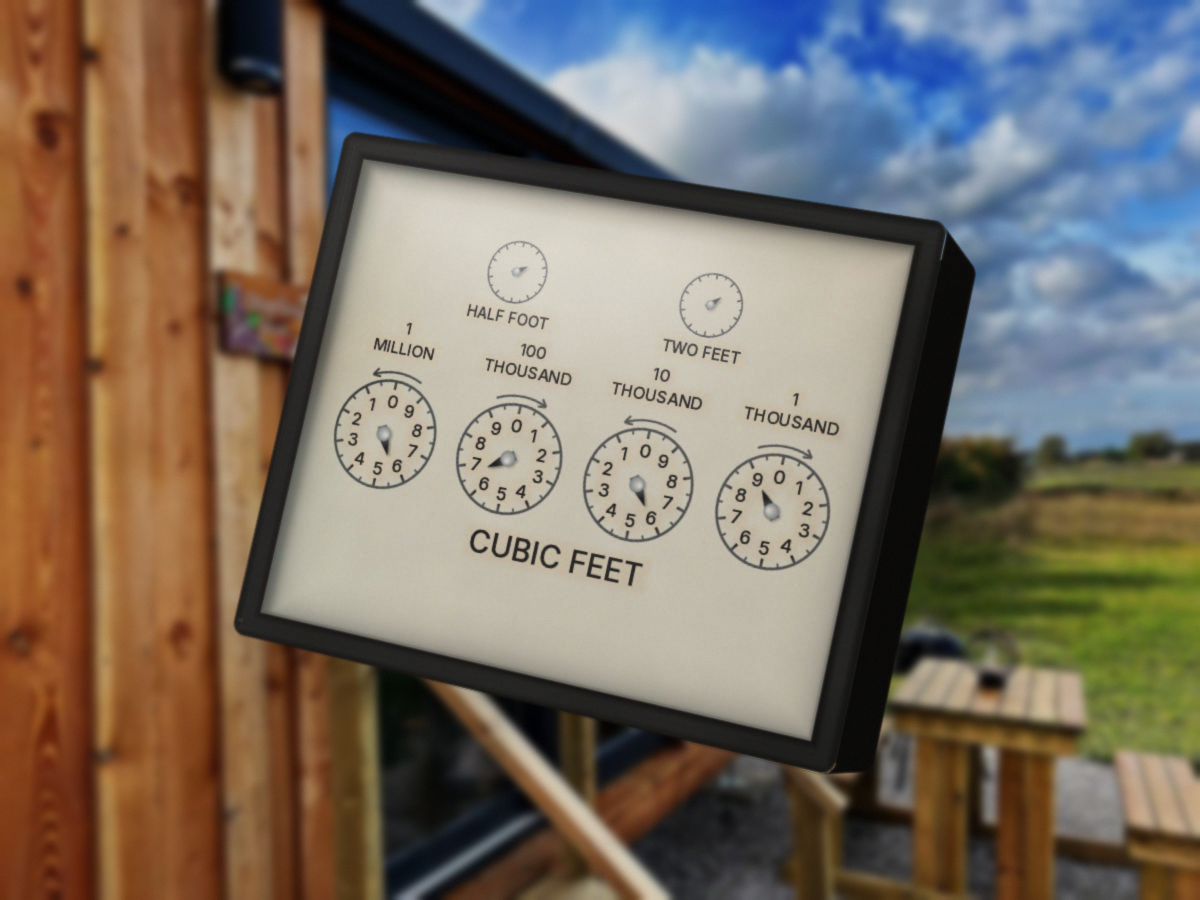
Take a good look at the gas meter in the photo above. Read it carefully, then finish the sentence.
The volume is 565900 ft³
